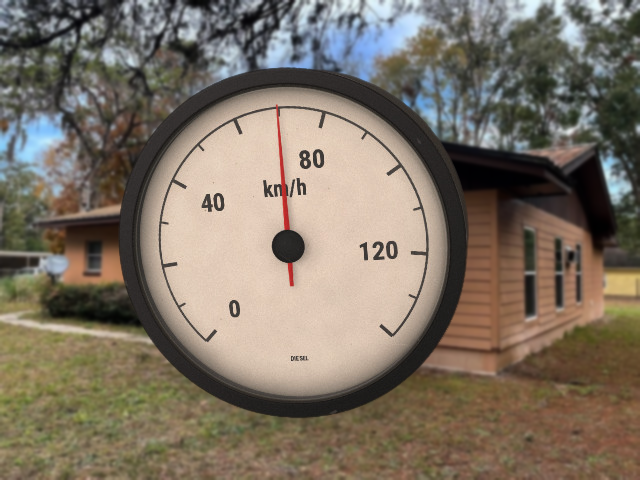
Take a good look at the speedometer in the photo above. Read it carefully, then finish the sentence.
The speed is 70 km/h
